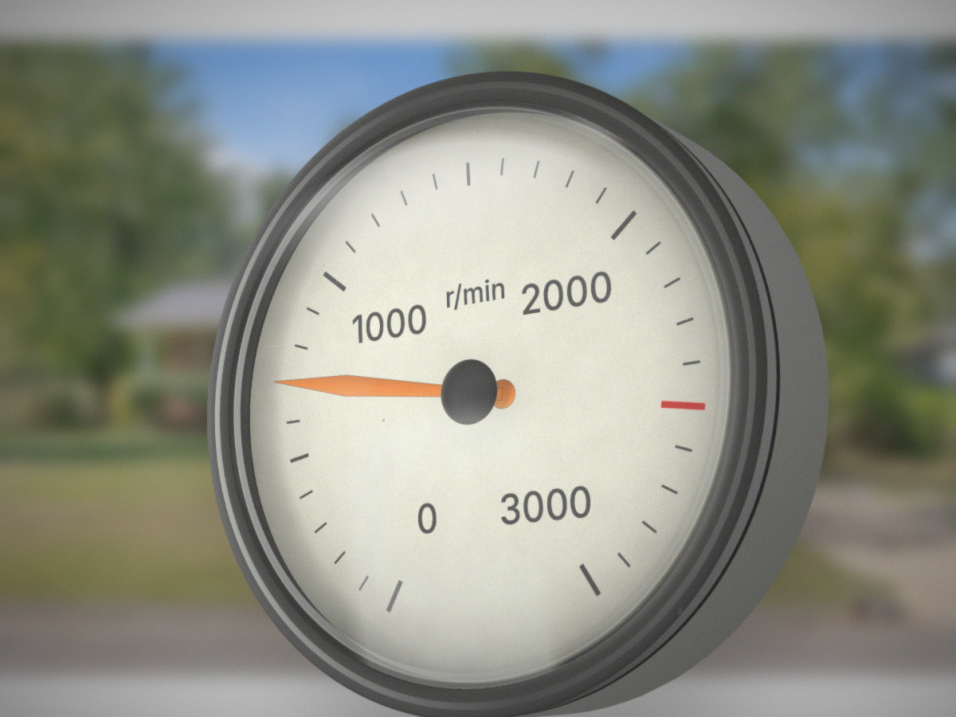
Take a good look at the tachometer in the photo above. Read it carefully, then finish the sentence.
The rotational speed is 700 rpm
